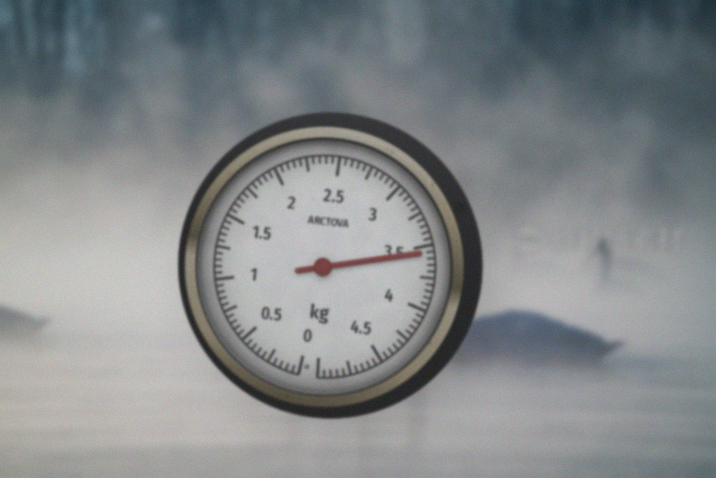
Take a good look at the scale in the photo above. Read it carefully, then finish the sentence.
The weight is 3.55 kg
